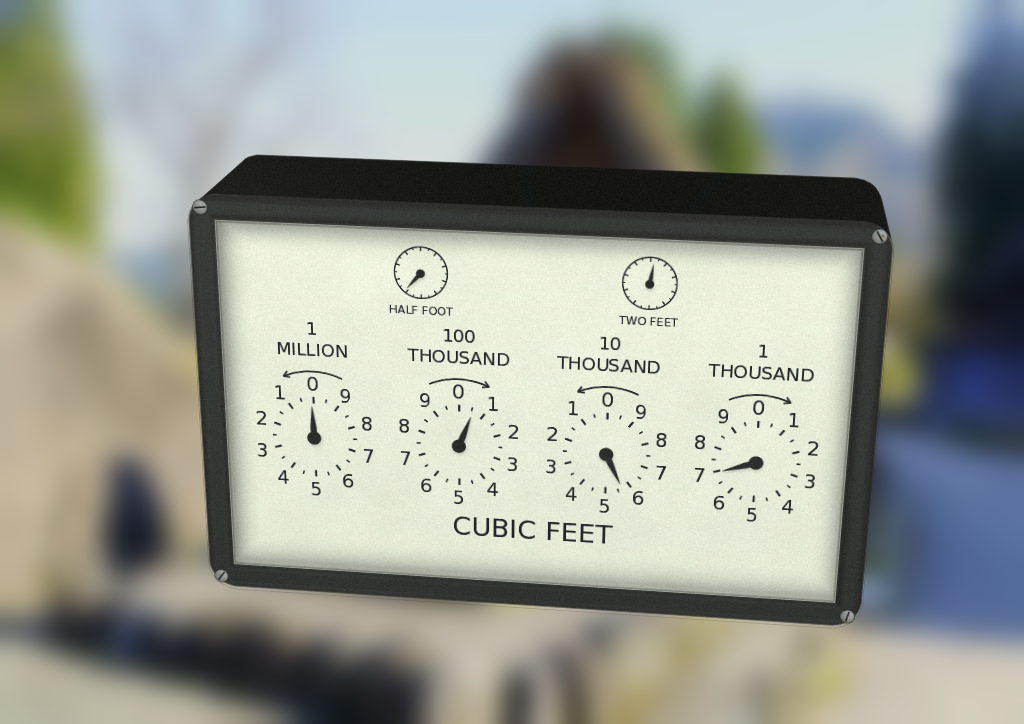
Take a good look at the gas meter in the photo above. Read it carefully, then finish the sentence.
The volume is 5700 ft³
